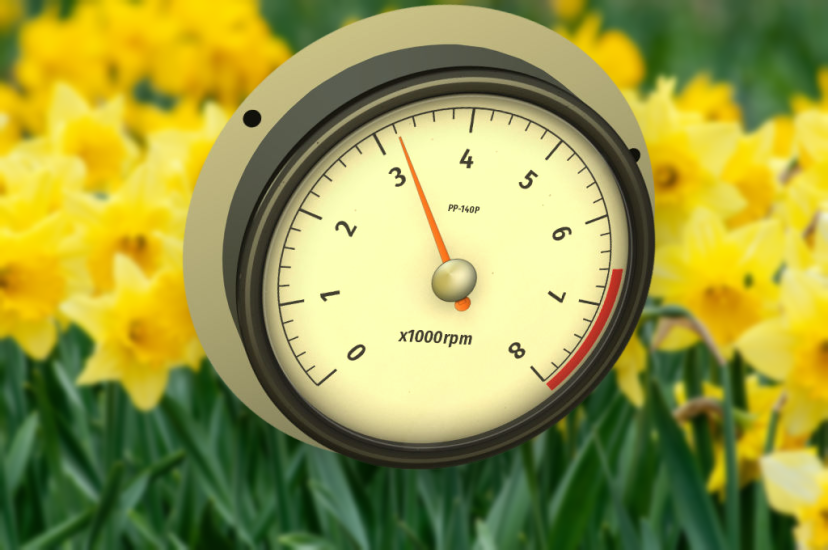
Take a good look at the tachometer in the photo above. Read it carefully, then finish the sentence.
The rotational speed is 3200 rpm
